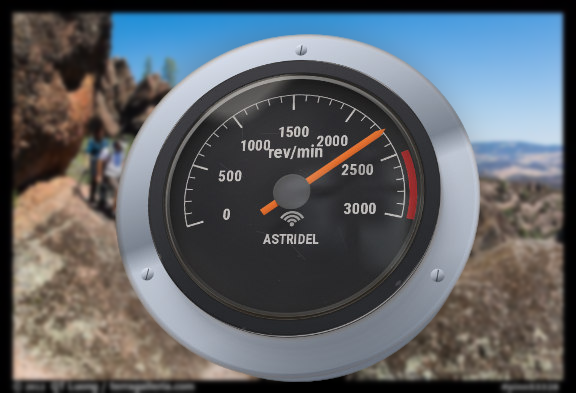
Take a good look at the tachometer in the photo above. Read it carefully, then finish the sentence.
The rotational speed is 2300 rpm
